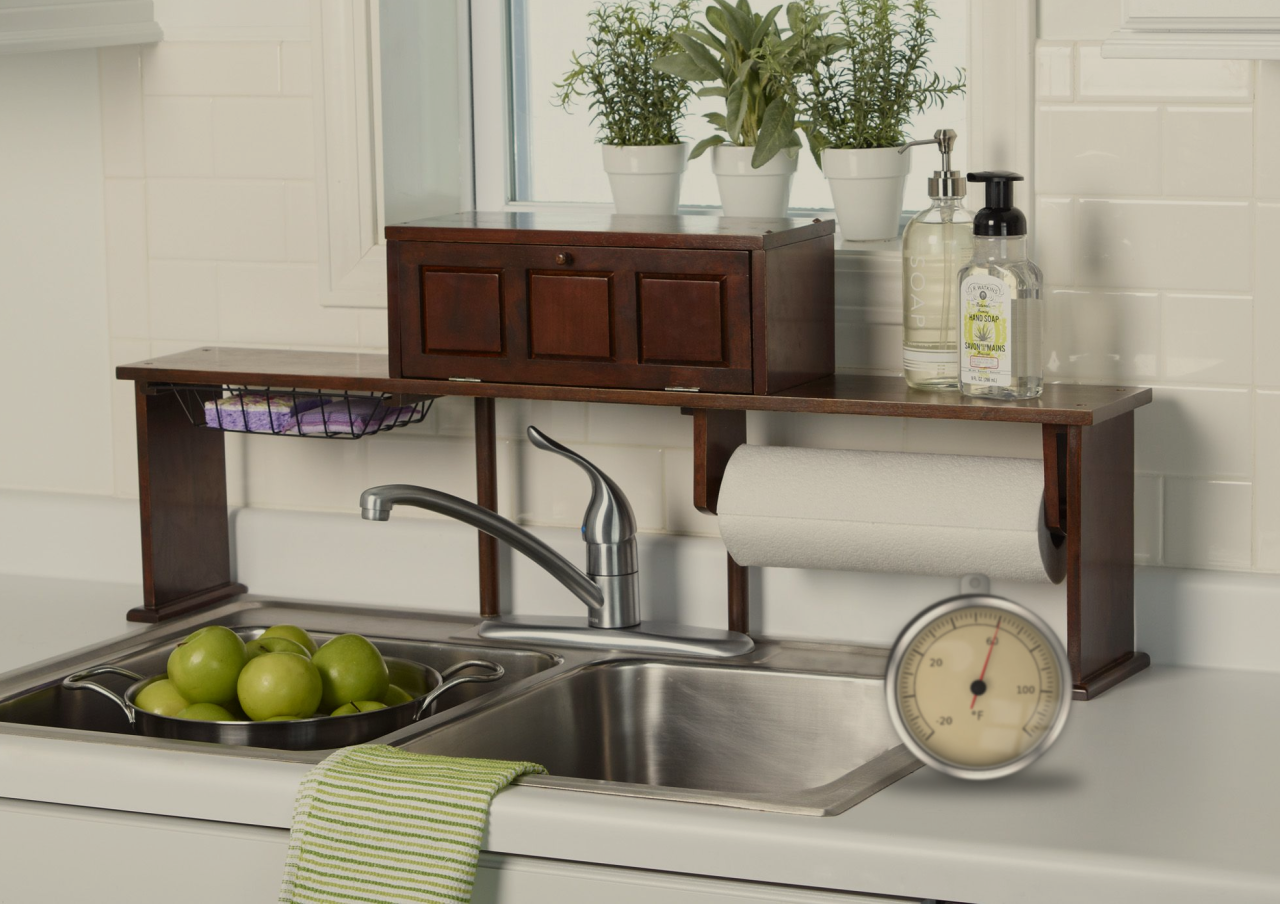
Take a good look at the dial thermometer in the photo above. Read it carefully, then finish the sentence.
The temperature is 60 °F
